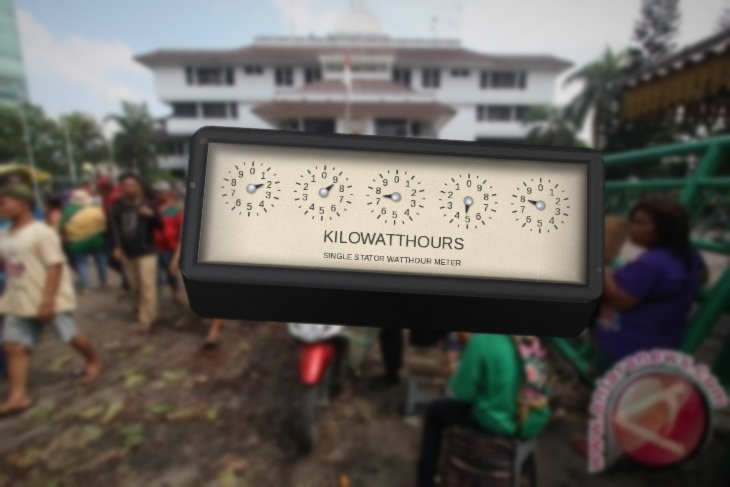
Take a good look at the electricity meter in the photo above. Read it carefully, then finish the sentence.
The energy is 18748 kWh
